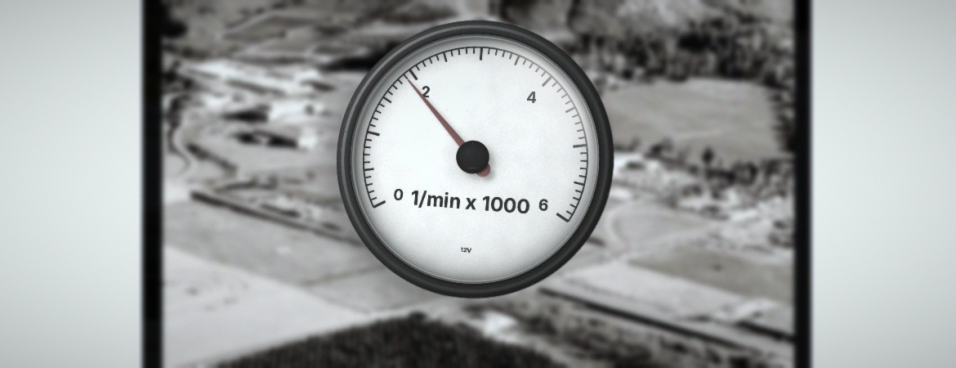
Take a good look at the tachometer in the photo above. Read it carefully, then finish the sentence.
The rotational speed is 1900 rpm
